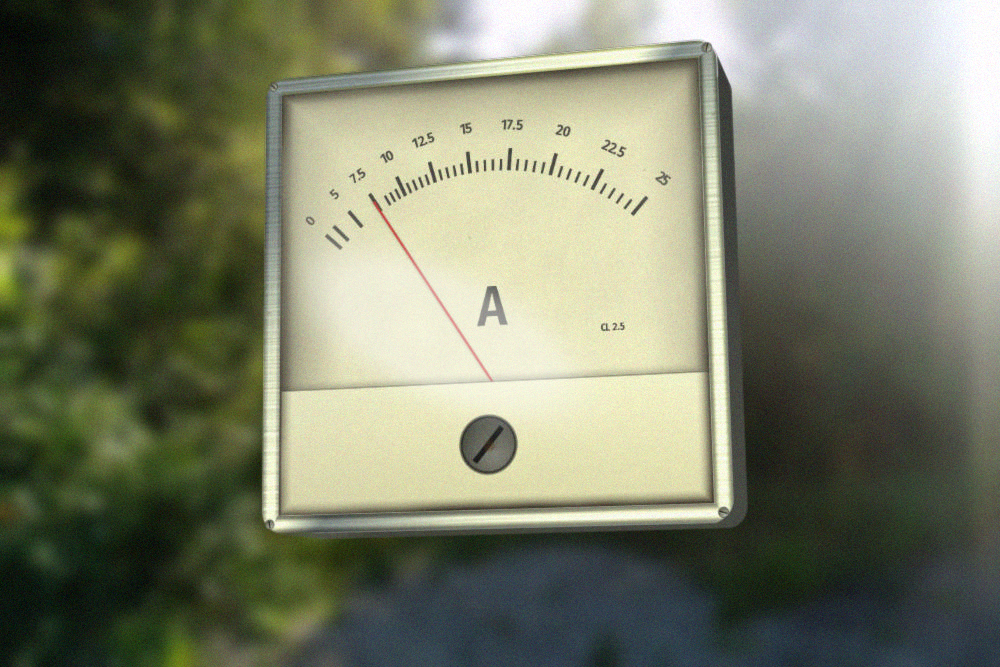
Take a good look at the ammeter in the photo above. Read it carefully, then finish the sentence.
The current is 7.5 A
